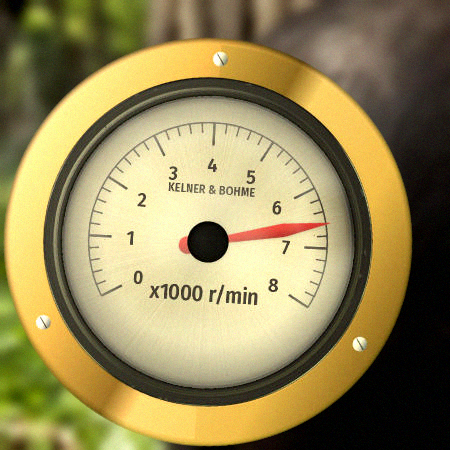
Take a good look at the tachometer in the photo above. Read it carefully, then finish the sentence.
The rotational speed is 6600 rpm
